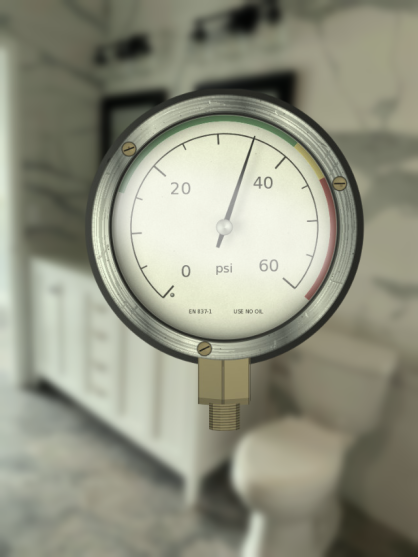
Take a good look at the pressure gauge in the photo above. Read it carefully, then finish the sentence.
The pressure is 35 psi
